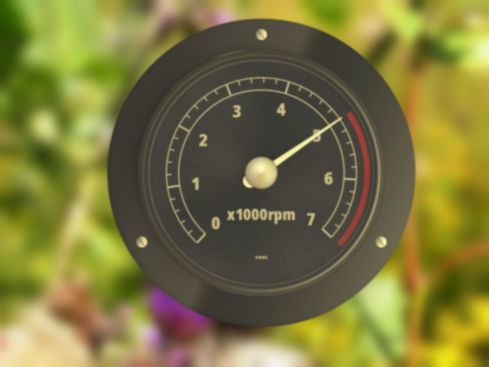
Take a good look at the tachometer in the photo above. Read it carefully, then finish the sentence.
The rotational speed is 5000 rpm
